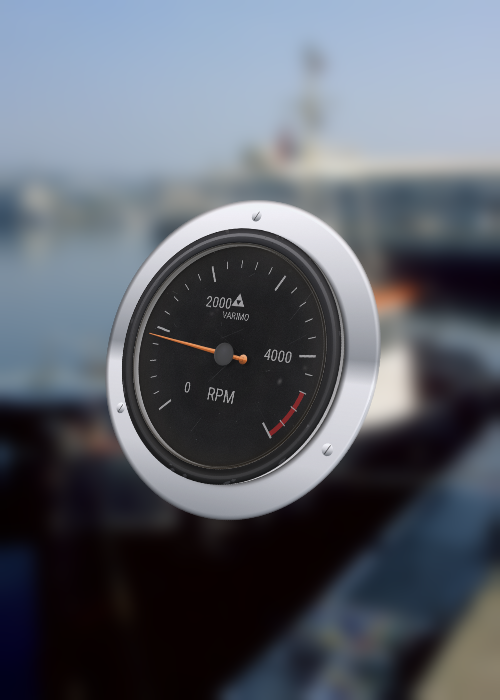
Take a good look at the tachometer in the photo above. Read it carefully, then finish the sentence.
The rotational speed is 900 rpm
